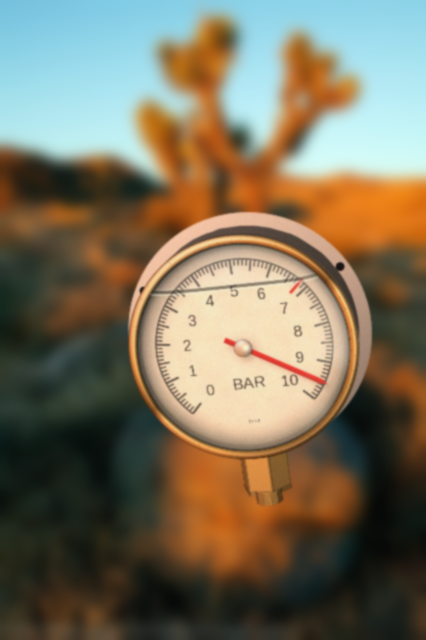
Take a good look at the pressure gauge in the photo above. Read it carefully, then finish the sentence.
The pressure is 9.5 bar
